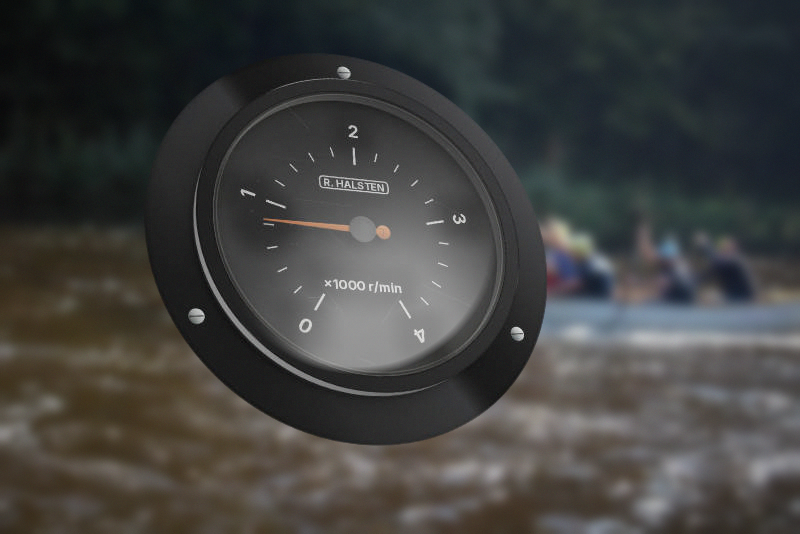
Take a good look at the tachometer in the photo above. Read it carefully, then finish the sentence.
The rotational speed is 800 rpm
